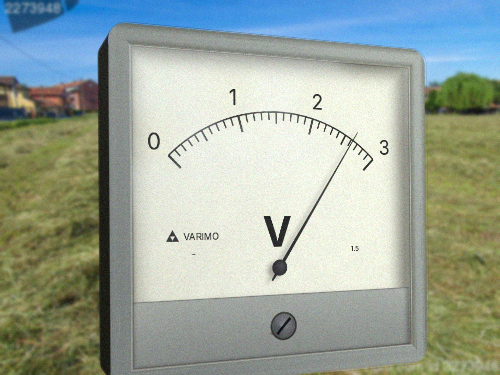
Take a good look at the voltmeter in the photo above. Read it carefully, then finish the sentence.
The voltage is 2.6 V
